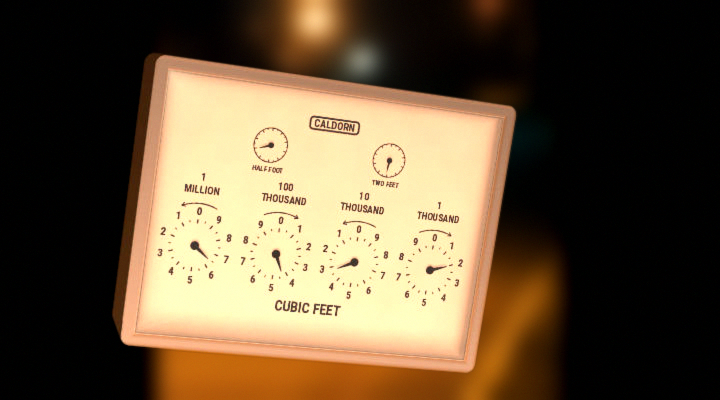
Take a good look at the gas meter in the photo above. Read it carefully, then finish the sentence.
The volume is 643200 ft³
